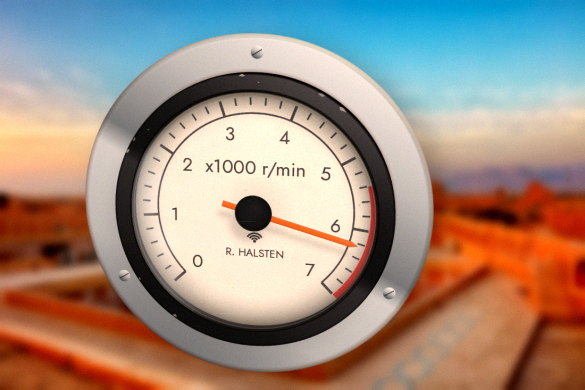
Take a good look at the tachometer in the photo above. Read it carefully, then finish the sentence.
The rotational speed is 6200 rpm
